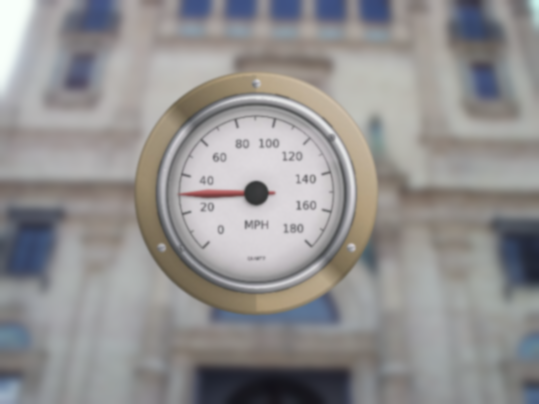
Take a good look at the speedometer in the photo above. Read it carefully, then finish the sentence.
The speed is 30 mph
